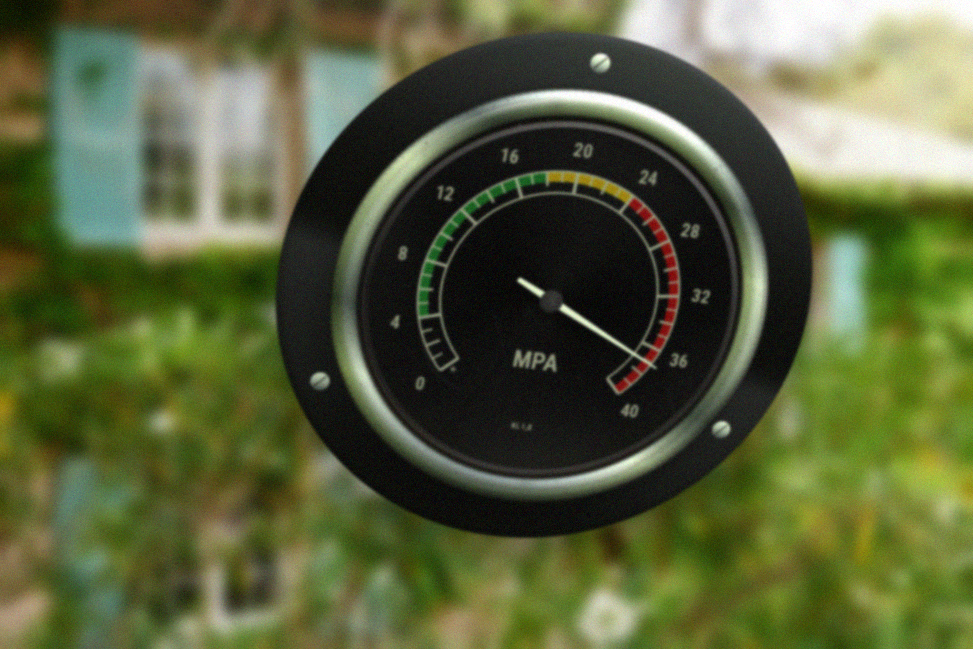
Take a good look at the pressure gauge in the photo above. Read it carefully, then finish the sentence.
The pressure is 37 MPa
